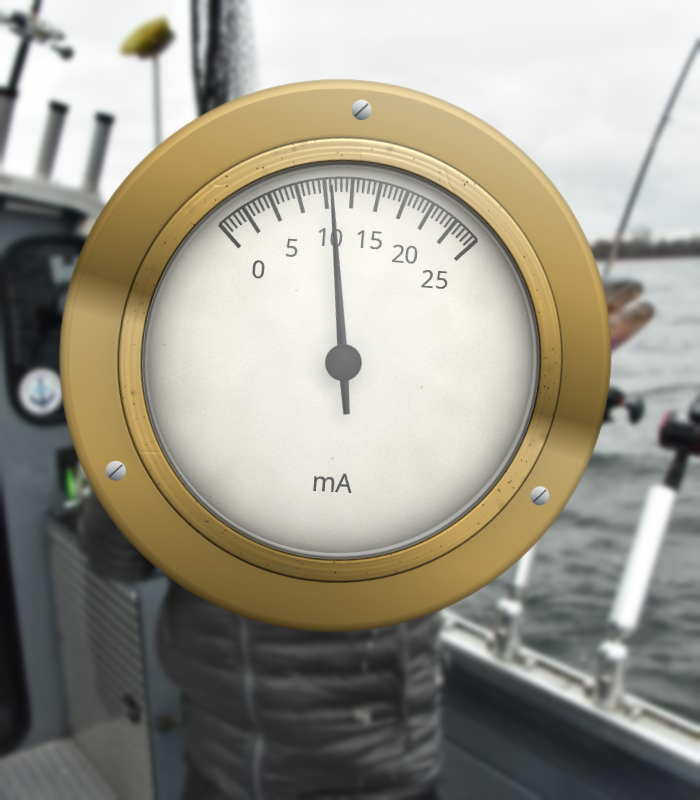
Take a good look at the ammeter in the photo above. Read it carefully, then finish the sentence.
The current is 10.5 mA
